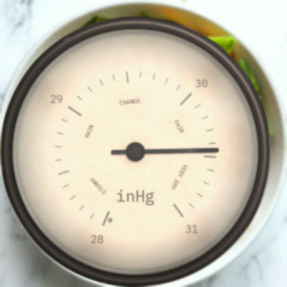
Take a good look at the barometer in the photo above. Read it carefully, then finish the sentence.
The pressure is 30.45 inHg
